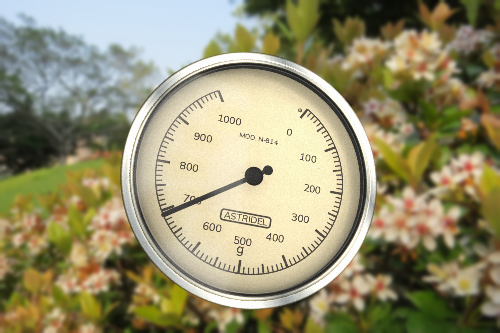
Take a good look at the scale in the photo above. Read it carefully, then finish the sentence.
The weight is 690 g
